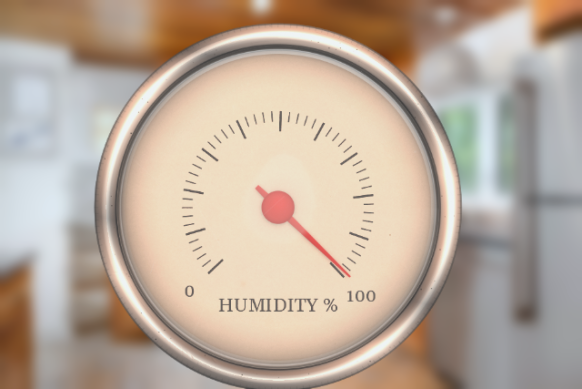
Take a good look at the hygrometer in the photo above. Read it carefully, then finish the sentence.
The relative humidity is 99 %
